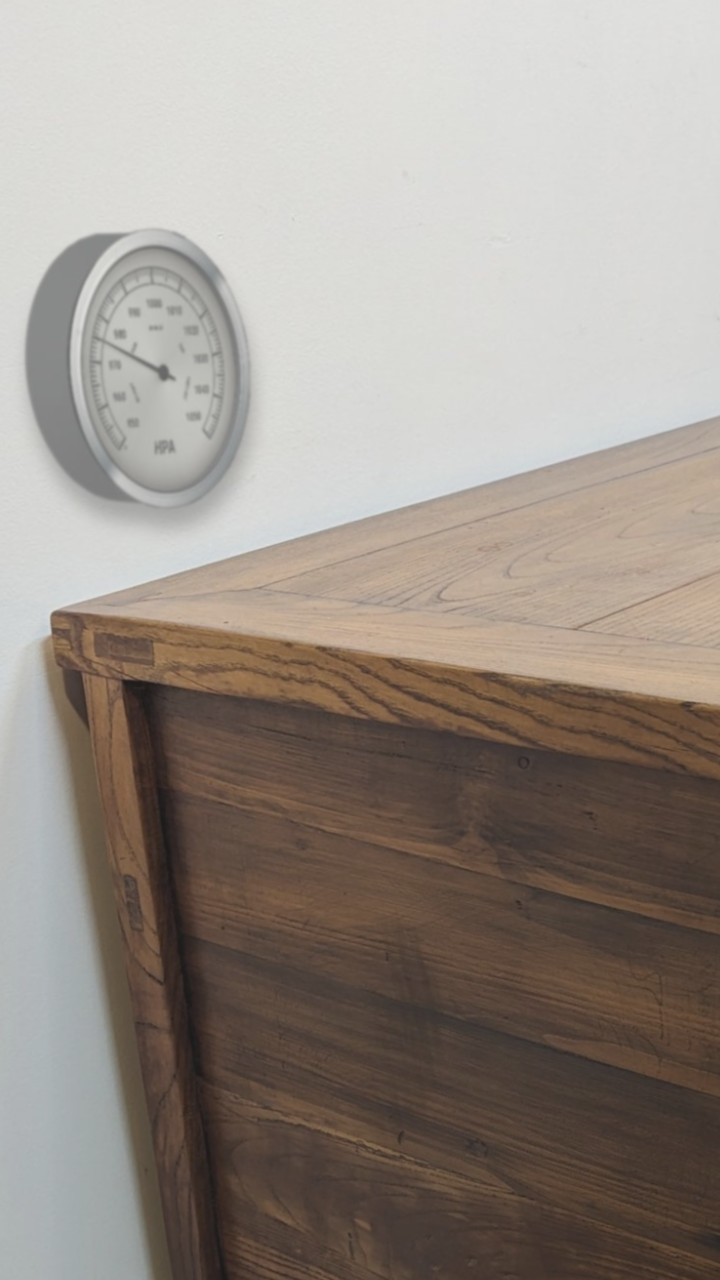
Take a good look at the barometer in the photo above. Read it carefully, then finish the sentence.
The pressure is 975 hPa
